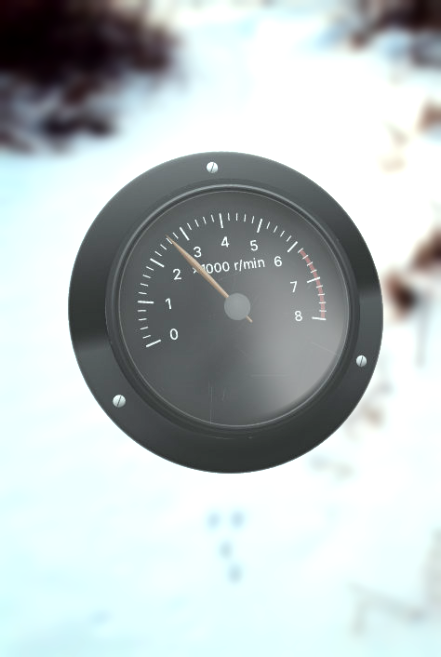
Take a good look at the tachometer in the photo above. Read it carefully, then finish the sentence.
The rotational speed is 2600 rpm
